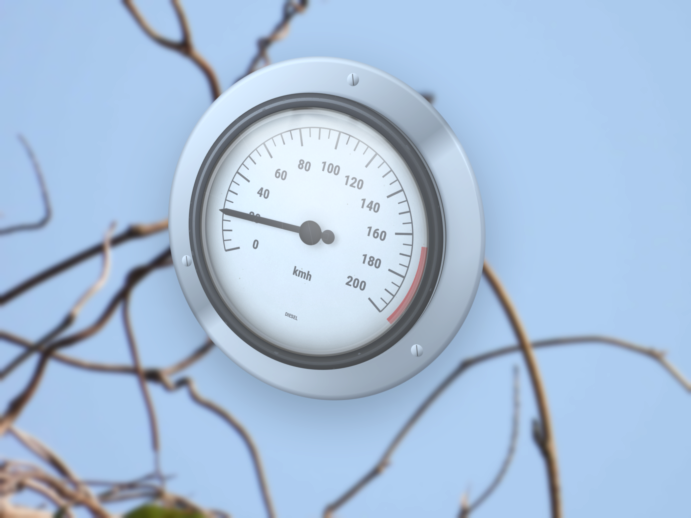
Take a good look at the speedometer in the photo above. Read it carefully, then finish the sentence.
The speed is 20 km/h
